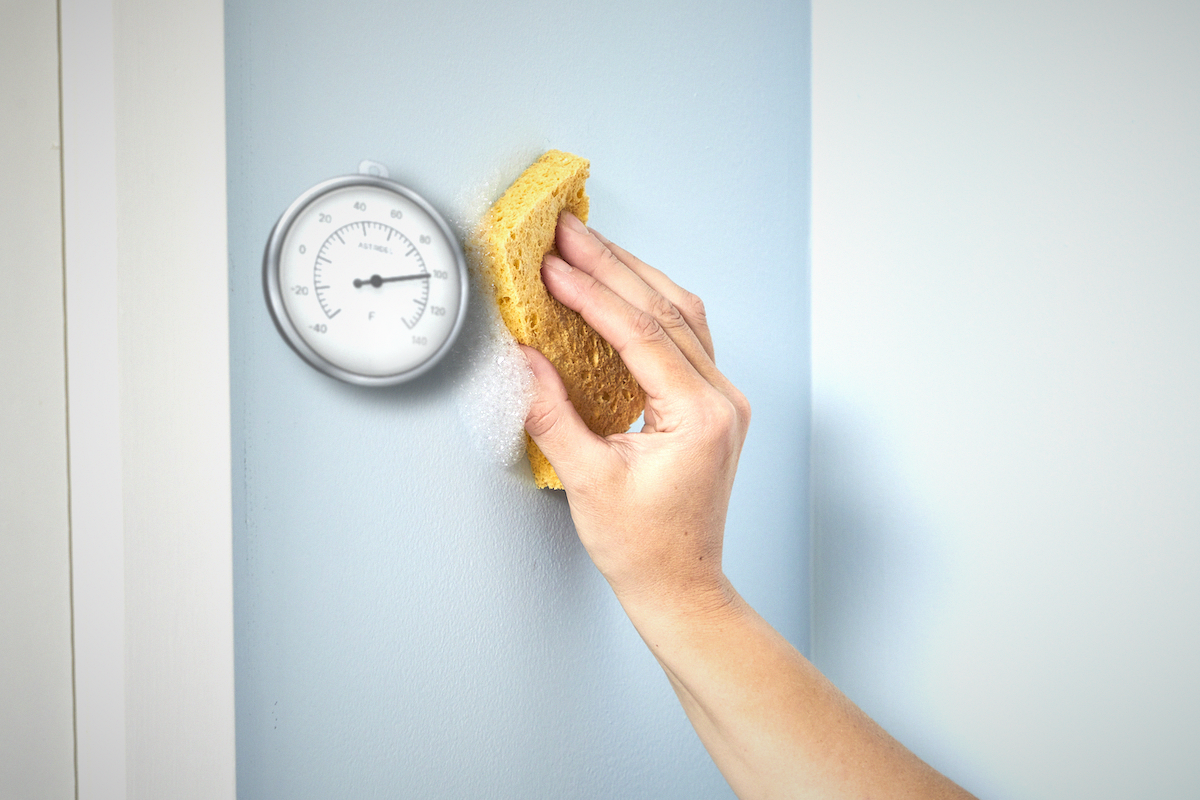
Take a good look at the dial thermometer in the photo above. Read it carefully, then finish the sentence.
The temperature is 100 °F
